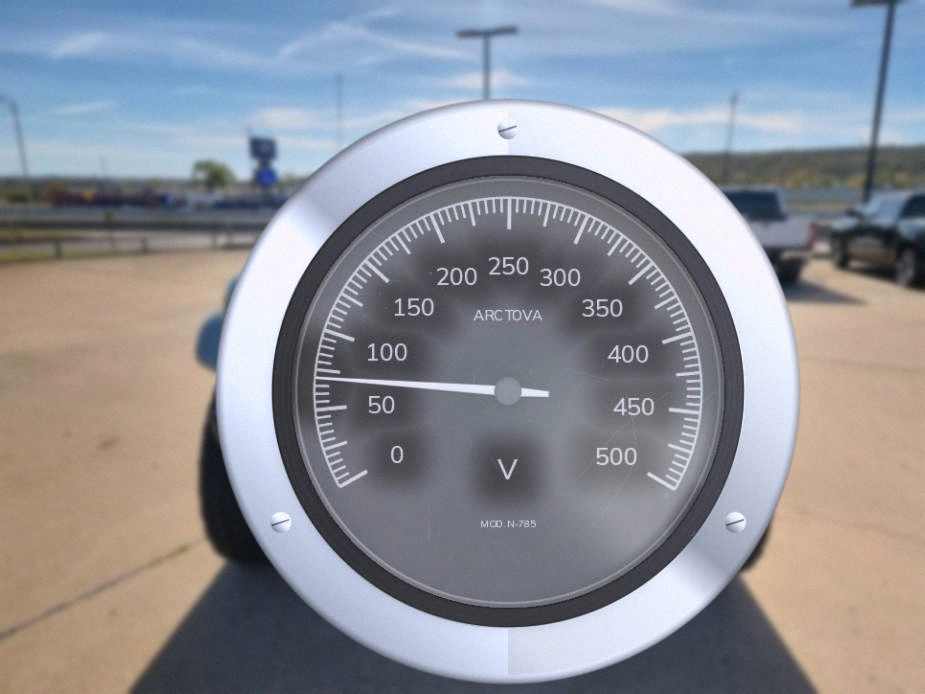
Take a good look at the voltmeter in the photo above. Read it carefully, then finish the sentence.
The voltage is 70 V
